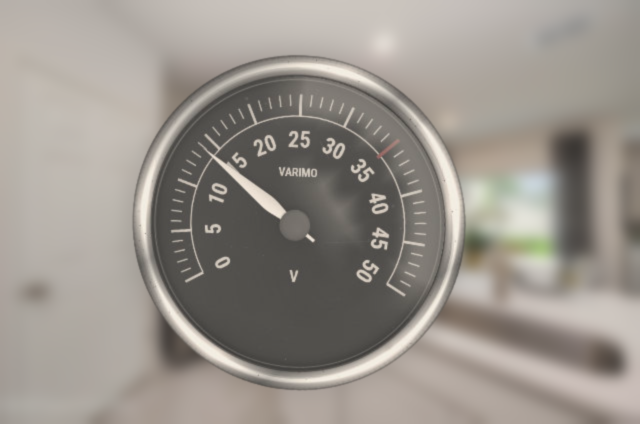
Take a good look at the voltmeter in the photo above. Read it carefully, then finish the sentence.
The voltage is 14 V
